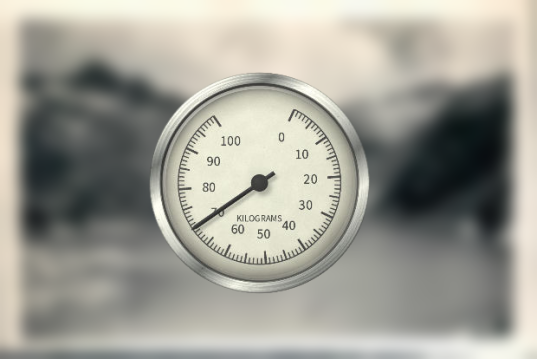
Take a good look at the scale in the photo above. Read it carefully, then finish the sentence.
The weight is 70 kg
